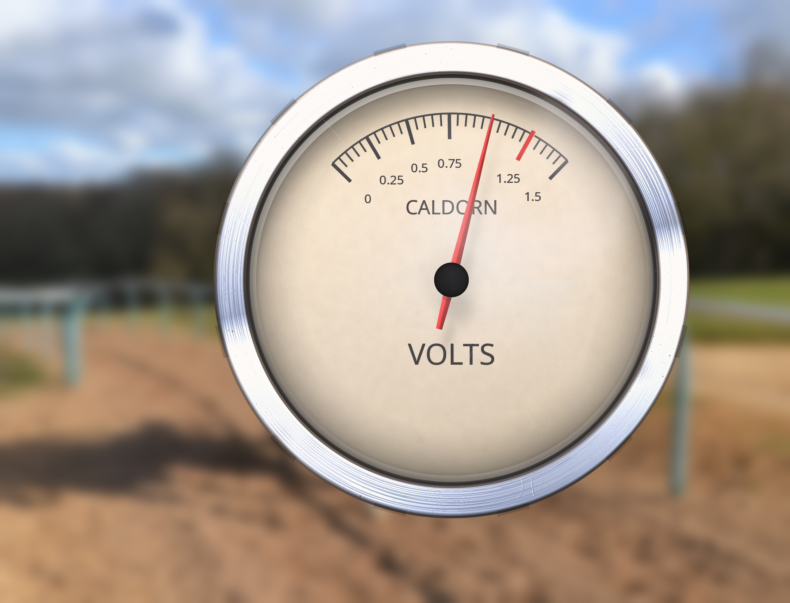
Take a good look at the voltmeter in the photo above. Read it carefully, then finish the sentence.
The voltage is 1 V
